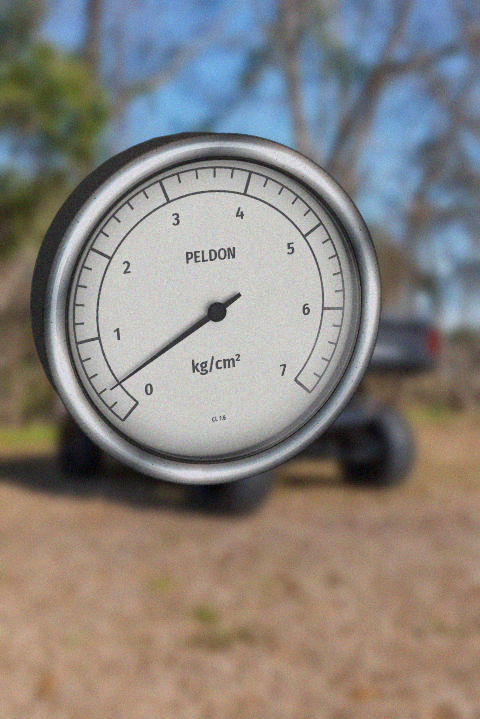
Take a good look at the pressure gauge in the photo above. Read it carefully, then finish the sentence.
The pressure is 0.4 kg/cm²
